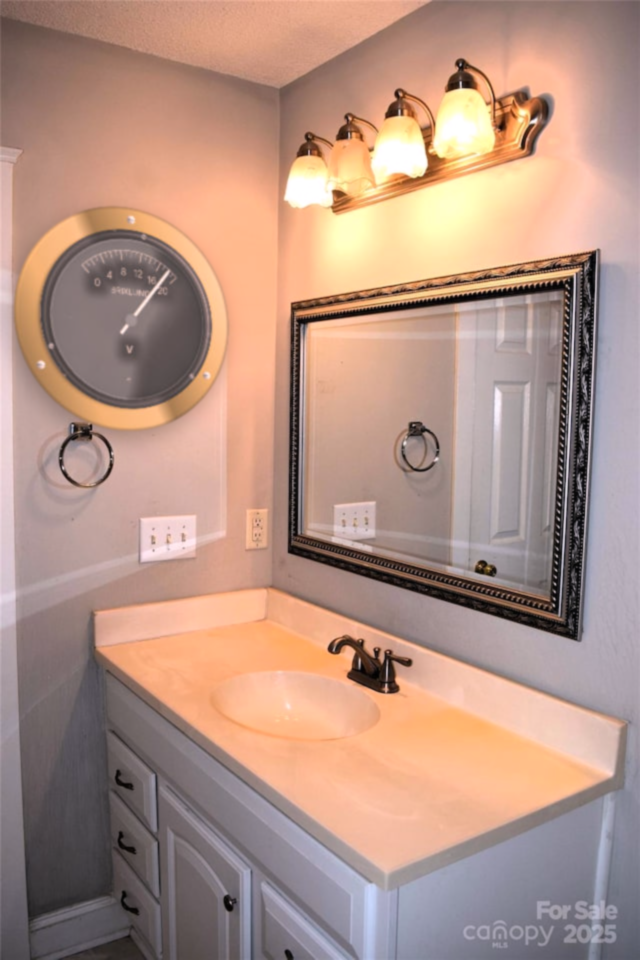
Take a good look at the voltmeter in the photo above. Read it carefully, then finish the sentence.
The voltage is 18 V
